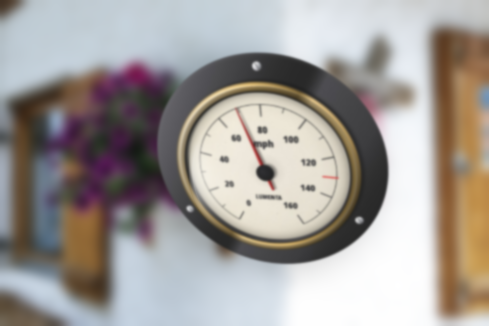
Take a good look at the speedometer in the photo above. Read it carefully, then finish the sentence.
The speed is 70 mph
